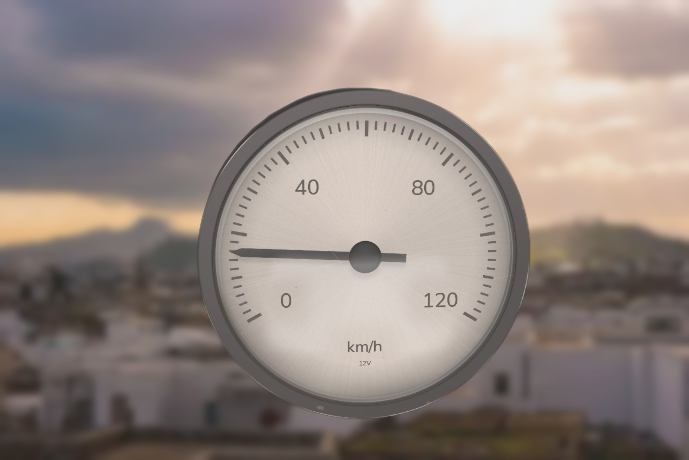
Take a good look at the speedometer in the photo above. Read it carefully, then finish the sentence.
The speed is 16 km/h
